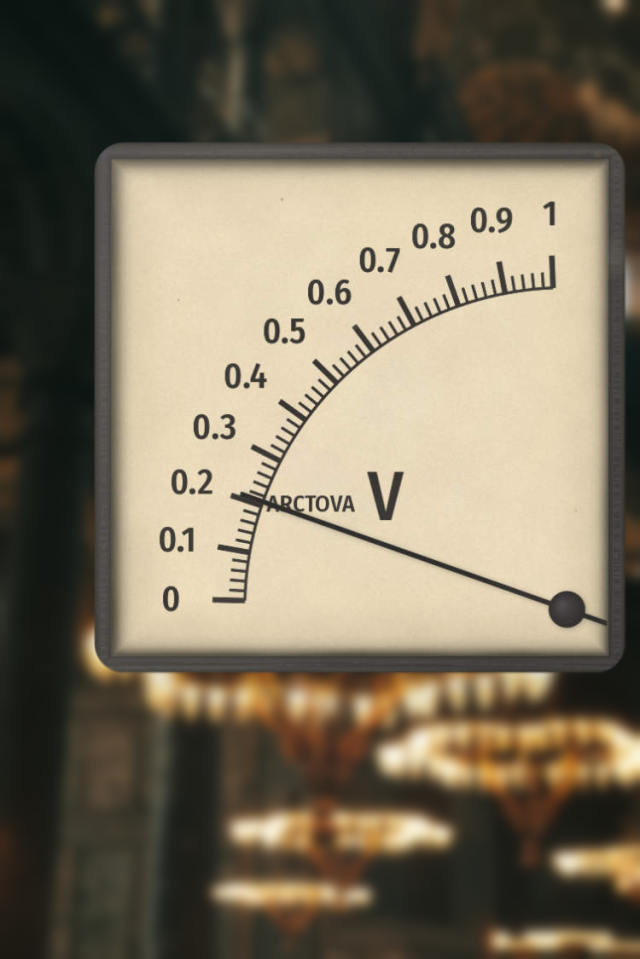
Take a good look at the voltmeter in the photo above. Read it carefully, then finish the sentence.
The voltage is 0.21 V
